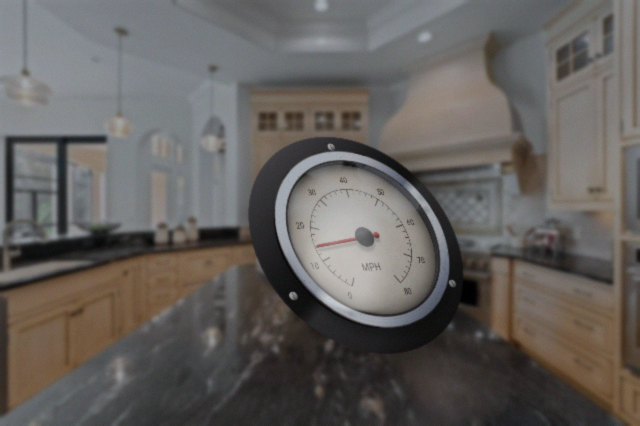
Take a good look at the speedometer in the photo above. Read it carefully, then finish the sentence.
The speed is 14 mph
